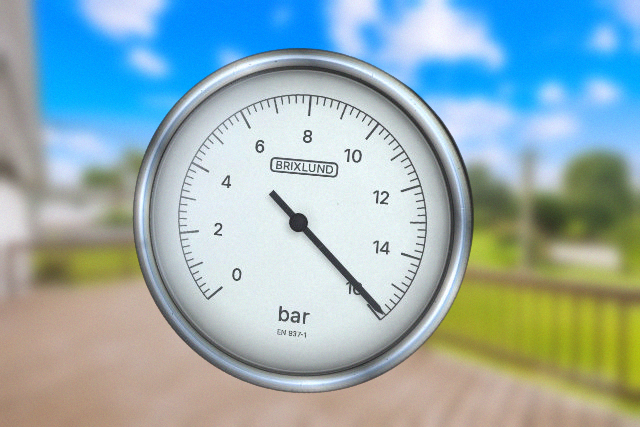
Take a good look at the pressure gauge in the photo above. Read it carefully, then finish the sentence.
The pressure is 15.8 bar
